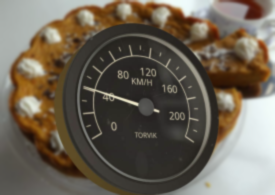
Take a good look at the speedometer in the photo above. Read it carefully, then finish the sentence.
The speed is 40 km/h
